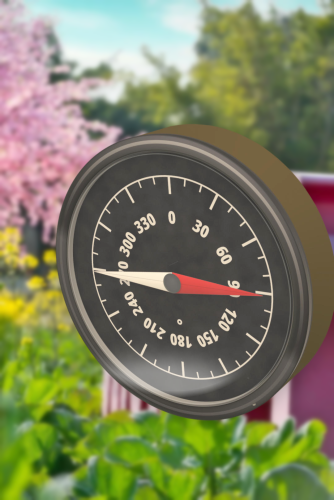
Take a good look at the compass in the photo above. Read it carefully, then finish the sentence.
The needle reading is 90 °
